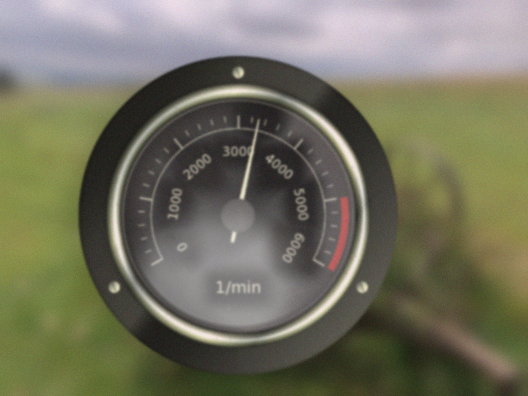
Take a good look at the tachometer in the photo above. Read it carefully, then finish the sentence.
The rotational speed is 3300 rpm
